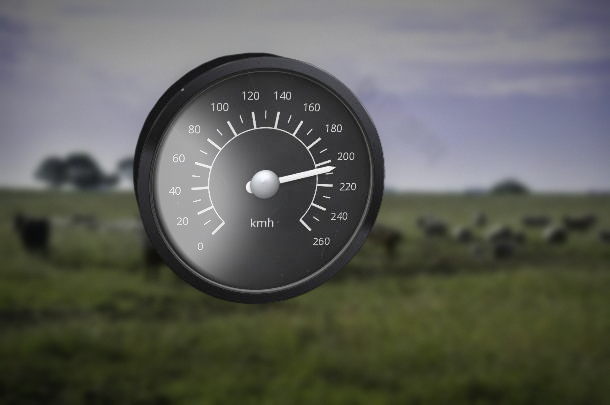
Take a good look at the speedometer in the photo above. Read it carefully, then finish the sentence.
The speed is 205 km/h
